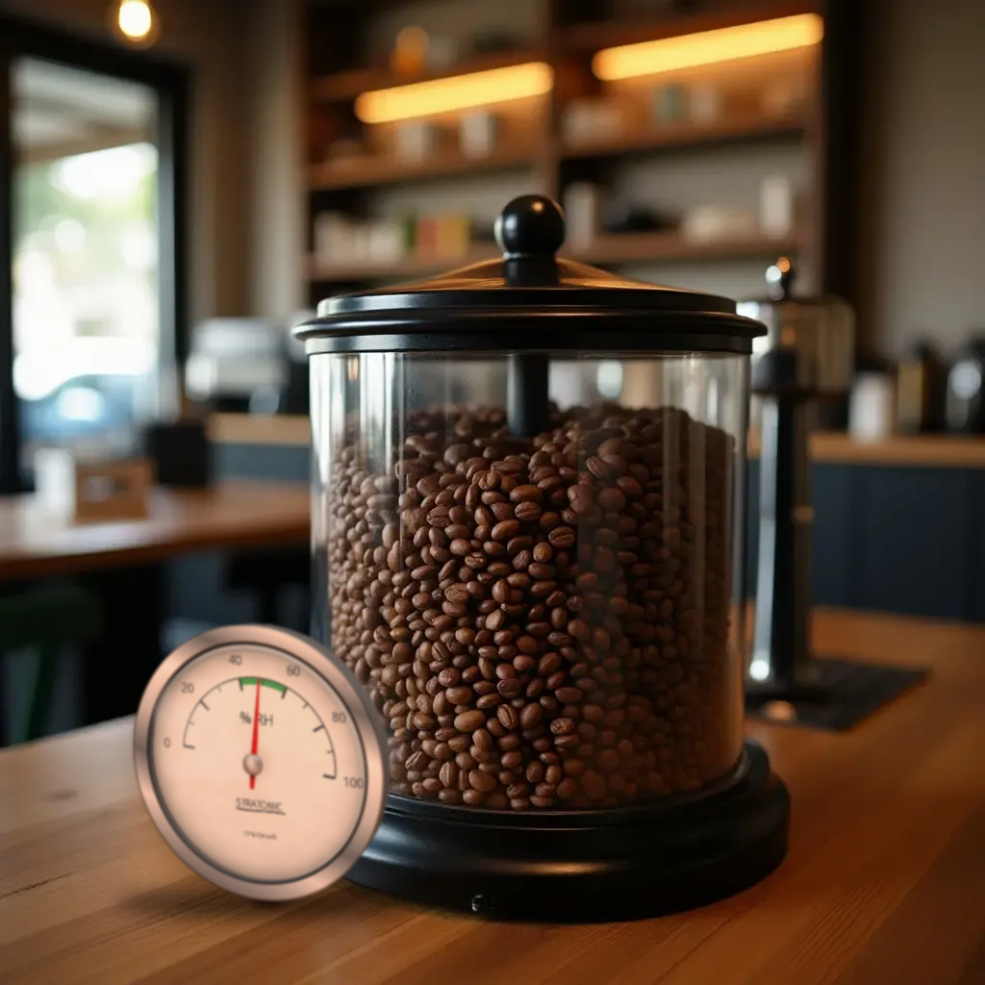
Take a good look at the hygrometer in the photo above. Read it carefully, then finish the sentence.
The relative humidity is 50 %
